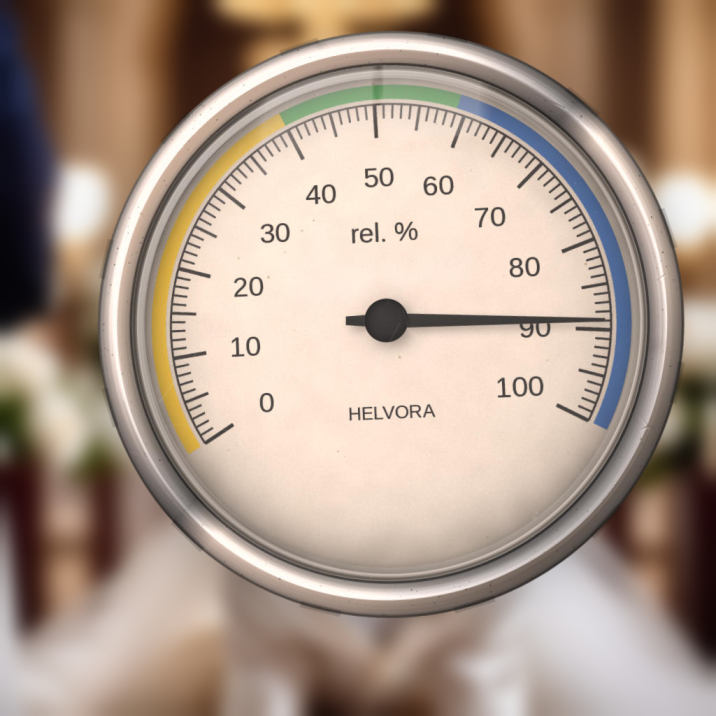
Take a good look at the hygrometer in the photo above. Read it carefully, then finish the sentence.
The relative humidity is 89 %
